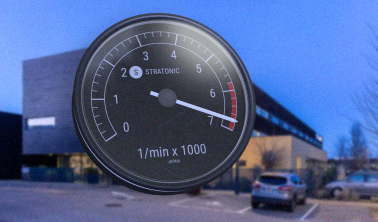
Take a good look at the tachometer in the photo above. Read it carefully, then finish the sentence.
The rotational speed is 6800 rpm
